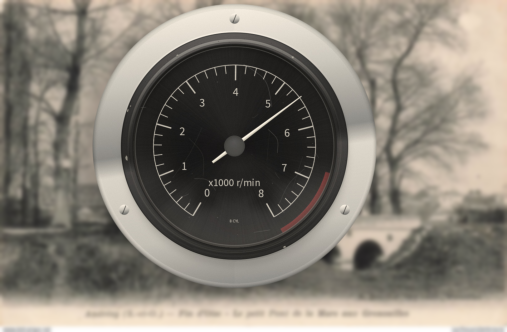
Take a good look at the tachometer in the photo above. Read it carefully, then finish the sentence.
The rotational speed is 5400 rpm
